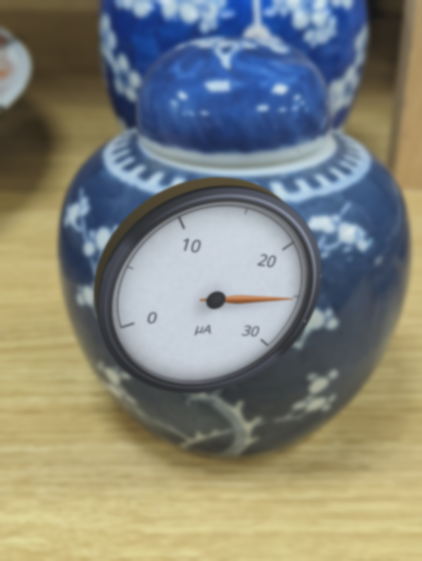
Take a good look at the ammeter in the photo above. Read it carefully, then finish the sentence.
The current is 25 µA
